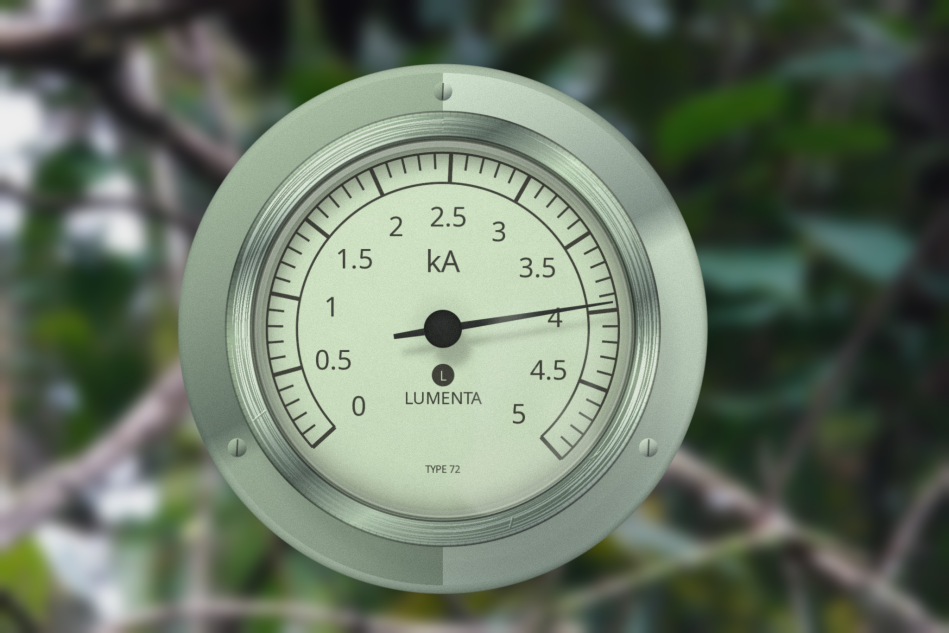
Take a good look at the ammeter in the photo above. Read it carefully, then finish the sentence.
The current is 3.95 kA
